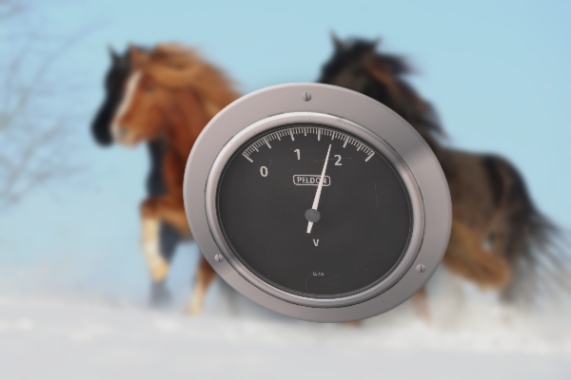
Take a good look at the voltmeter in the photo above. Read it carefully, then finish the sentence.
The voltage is 1.75 V
